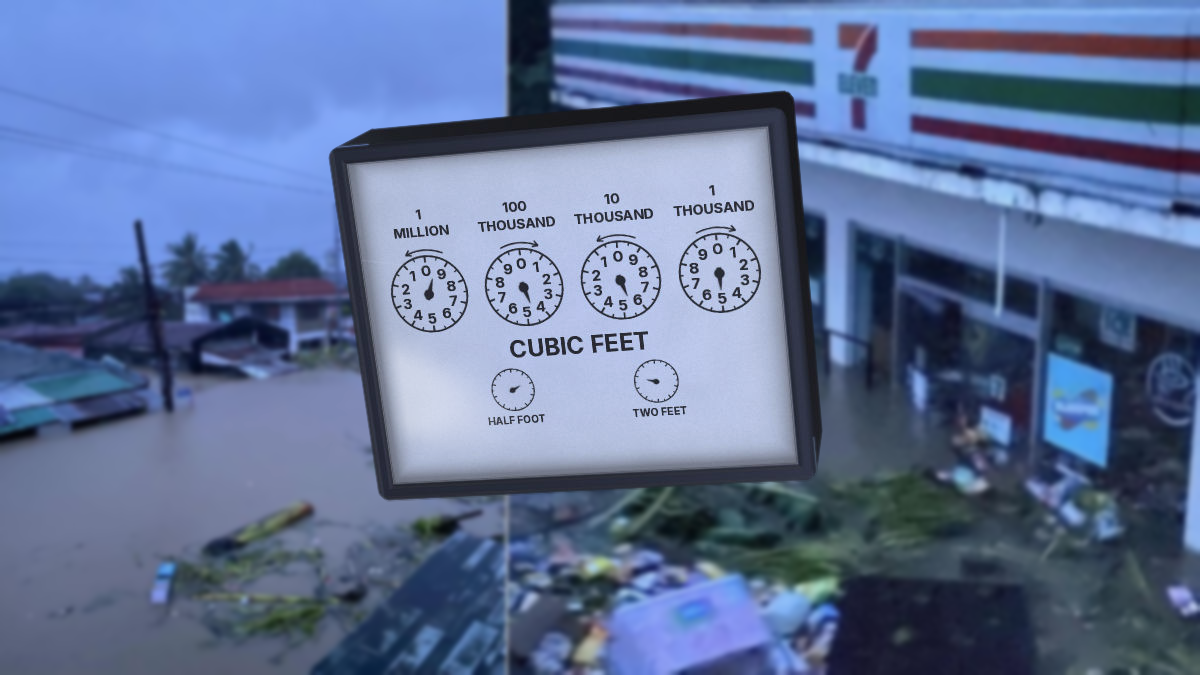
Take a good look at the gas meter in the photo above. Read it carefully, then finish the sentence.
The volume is 945500 ft³
